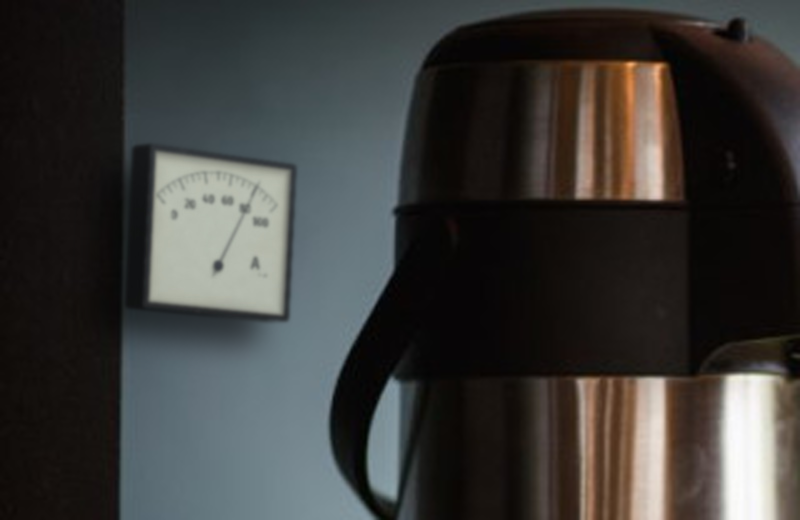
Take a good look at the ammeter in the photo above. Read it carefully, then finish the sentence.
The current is 80 A
